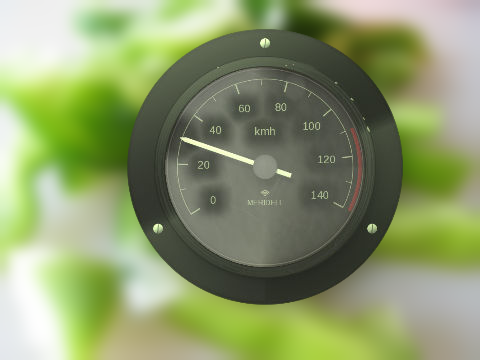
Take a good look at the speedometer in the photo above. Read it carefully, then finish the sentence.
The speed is 30 km/h
